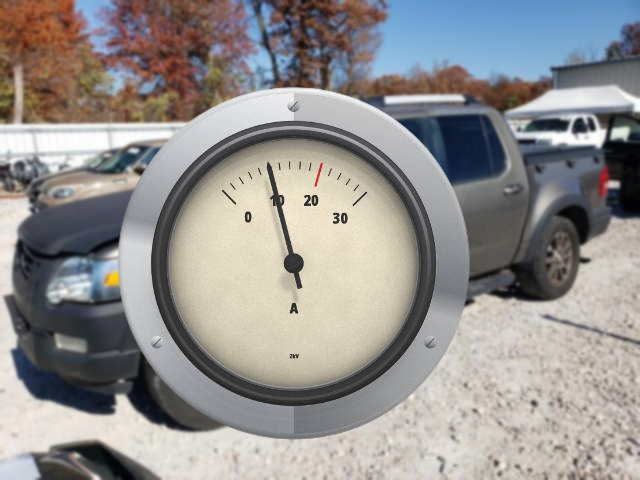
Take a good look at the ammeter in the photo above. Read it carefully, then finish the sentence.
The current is 10 A
